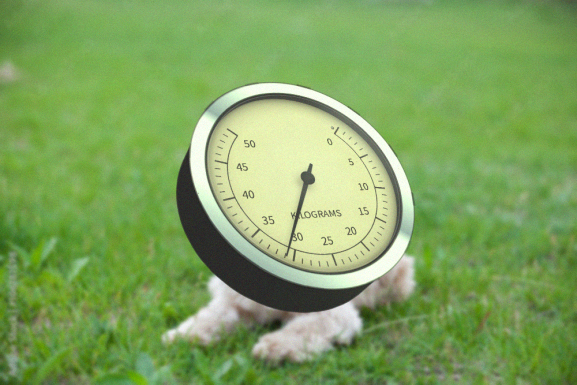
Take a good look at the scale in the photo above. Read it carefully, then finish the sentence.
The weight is 31 kg
